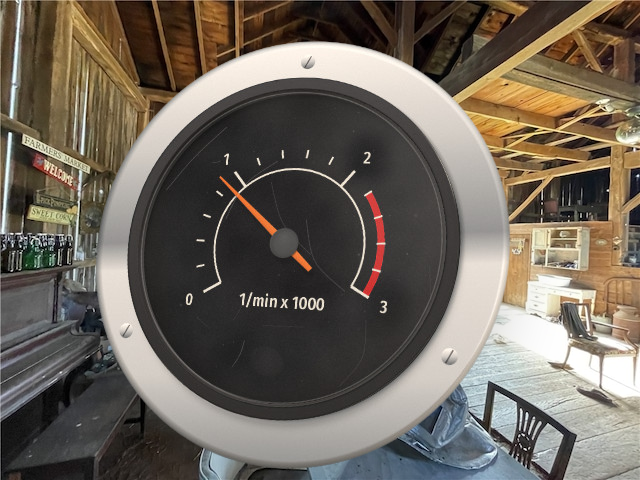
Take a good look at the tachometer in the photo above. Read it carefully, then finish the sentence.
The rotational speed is 900 rpm
